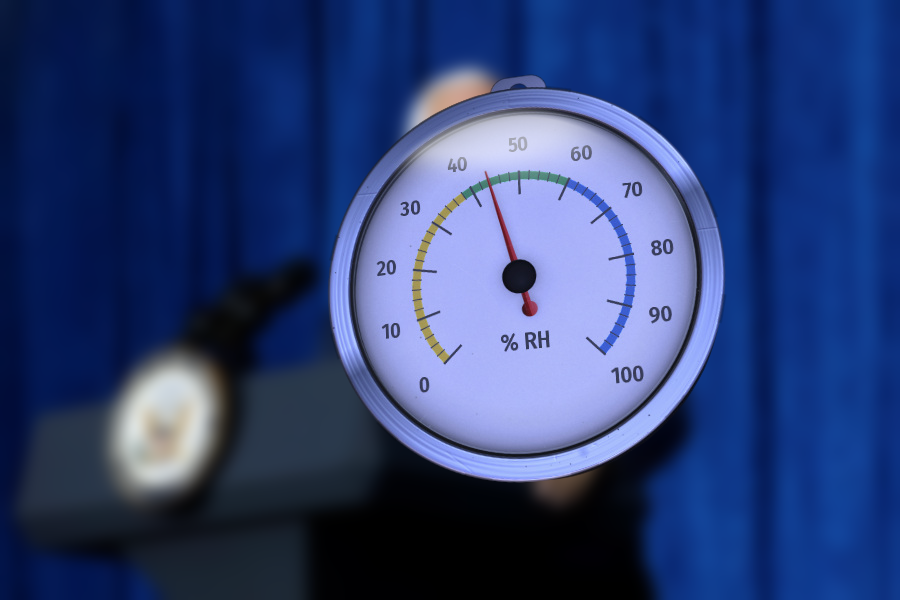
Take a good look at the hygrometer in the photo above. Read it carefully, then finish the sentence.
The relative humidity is 44 %
